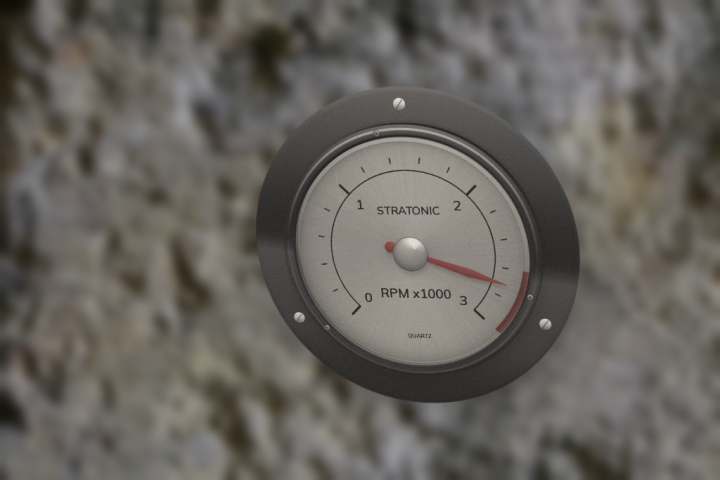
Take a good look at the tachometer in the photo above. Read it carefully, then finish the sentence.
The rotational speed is 2700 rpm
